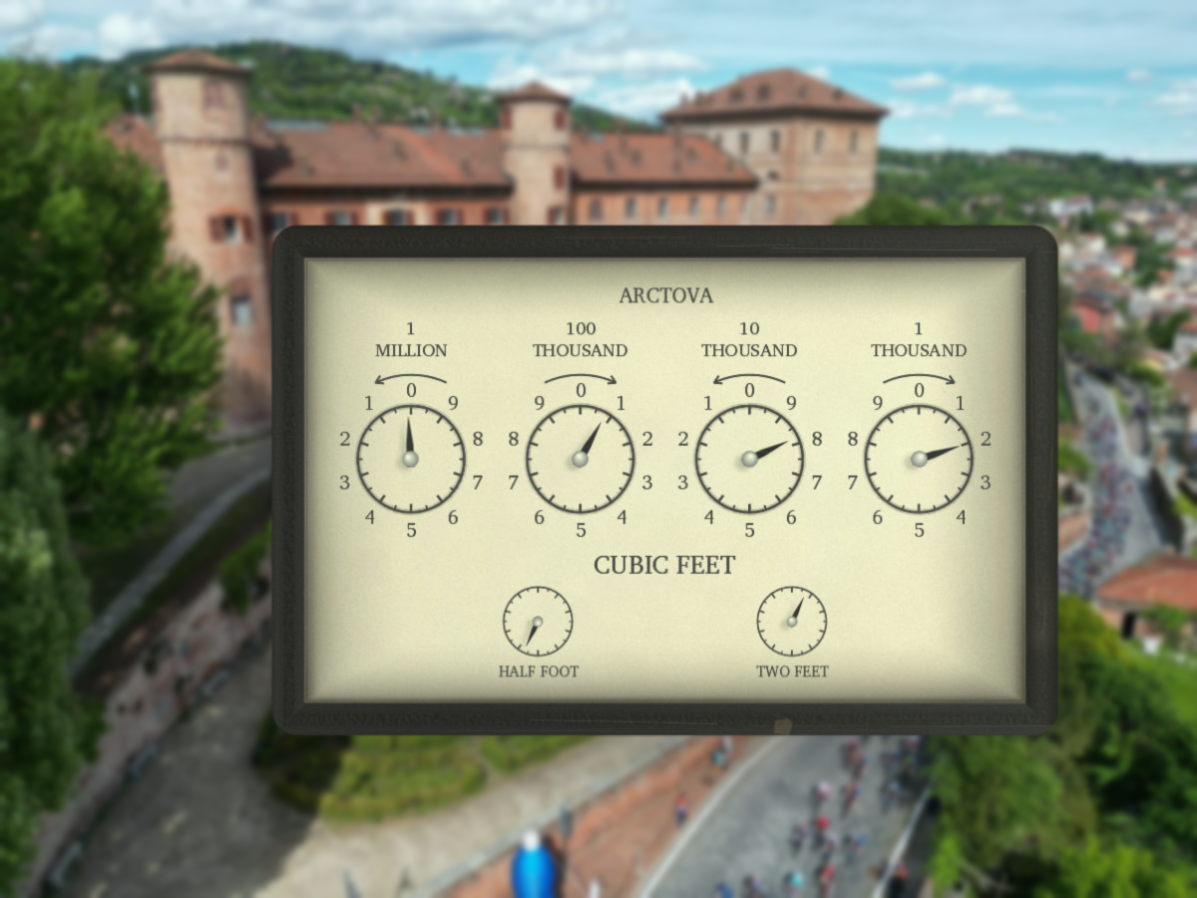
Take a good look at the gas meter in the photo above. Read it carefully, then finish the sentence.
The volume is 8200 ft³
